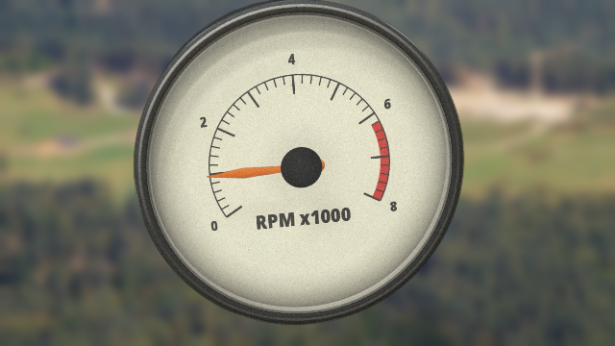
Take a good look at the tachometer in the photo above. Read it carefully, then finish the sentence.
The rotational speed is 1000 rpm
